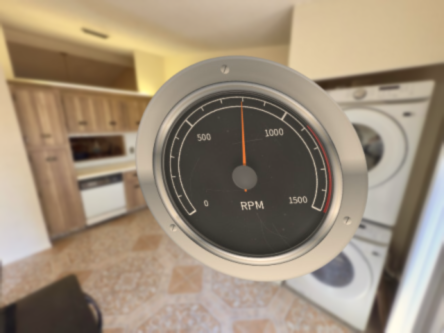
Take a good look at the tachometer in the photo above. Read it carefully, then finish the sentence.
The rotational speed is 800 rpm
